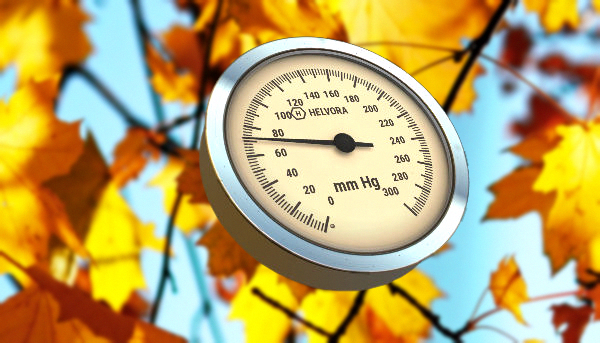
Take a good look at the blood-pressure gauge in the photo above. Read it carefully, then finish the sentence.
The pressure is 70 mmHg
